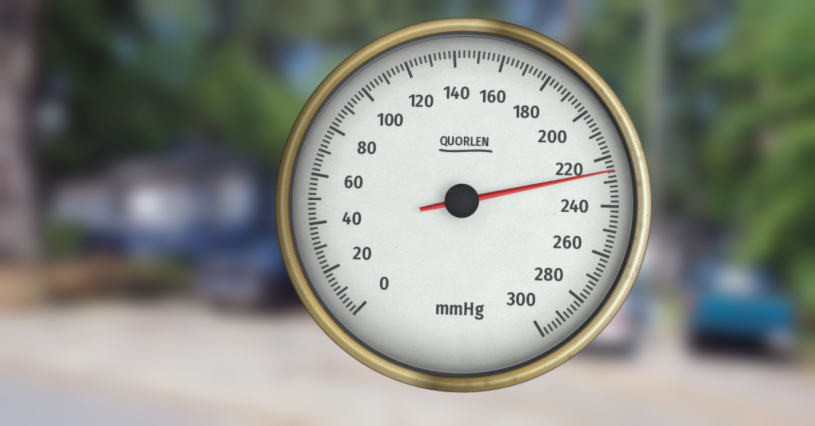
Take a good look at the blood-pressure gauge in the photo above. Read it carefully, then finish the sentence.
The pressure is 226 mmHg
